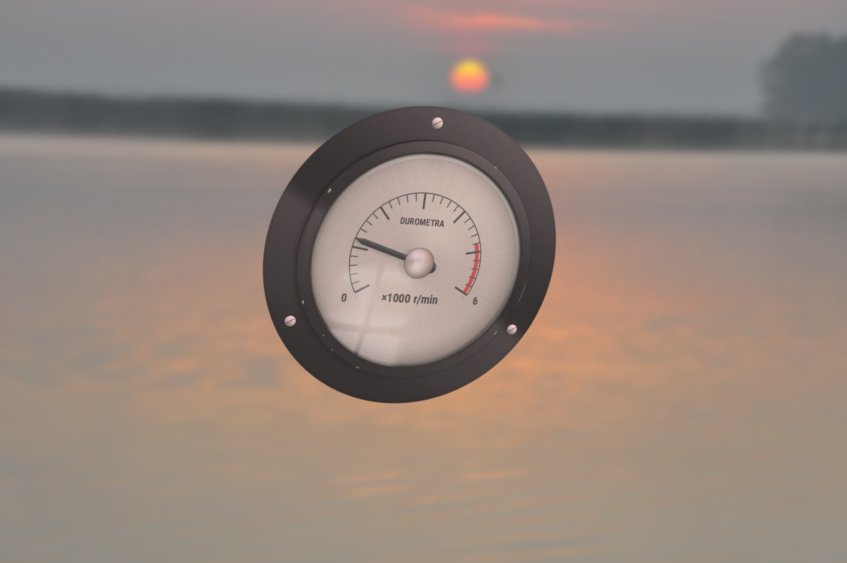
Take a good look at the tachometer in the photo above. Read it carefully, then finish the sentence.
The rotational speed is 1200 rpm
